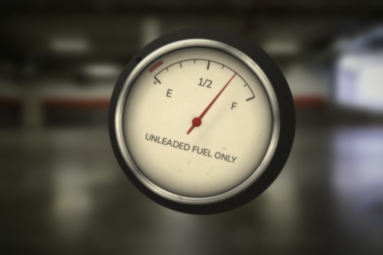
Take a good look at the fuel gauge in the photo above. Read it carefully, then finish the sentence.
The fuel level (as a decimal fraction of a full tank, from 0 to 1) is 0.75
